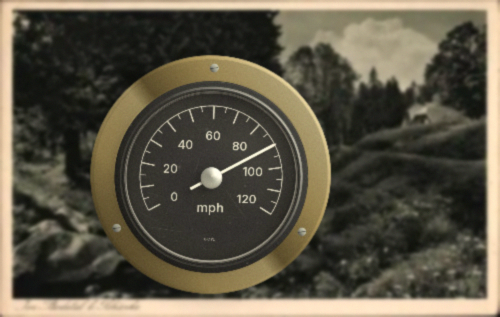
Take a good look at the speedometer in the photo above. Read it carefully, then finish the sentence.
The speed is 90 mph
